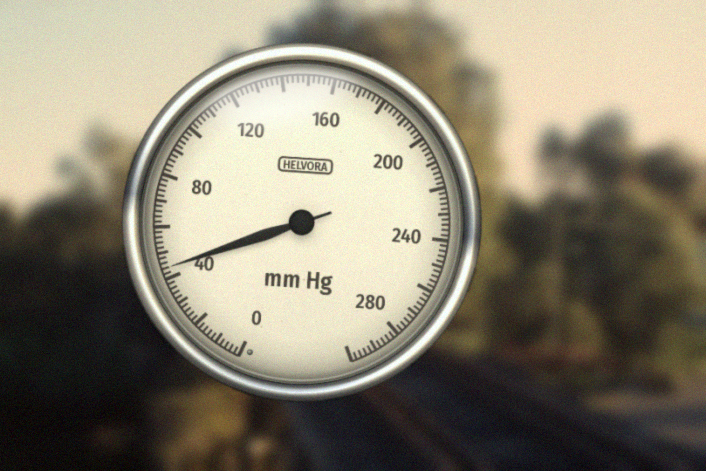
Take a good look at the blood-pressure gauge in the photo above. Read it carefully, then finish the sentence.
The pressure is 44 mmHg
